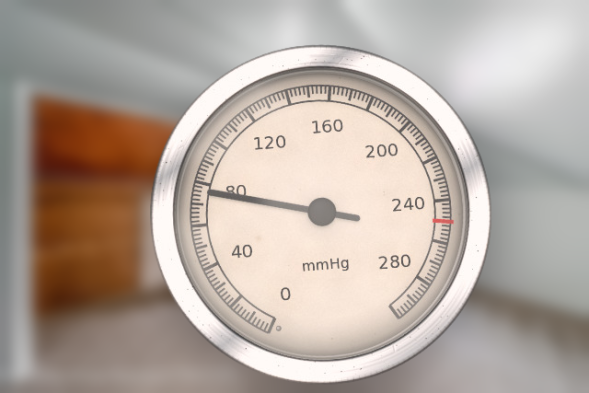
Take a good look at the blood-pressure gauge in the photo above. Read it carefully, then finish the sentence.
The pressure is 76 mmHg
